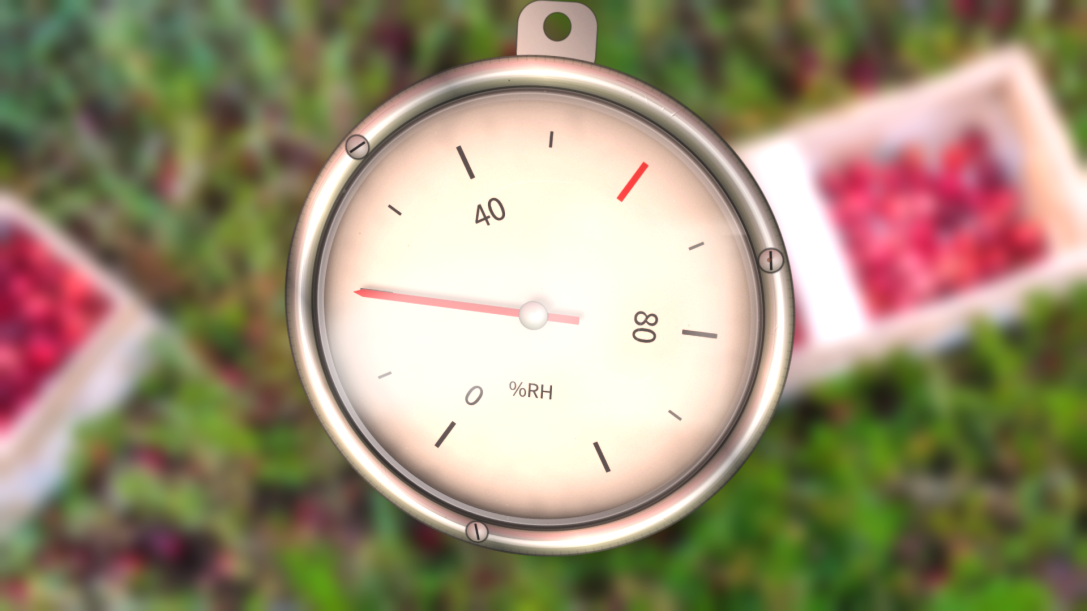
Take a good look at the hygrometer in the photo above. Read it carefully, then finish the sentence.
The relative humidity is 20 %
